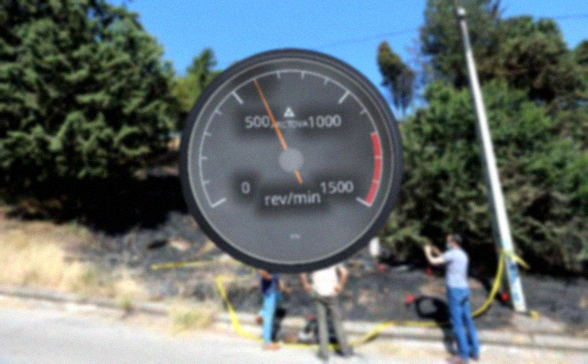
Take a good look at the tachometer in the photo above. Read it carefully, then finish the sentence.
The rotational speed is 600 rpm
